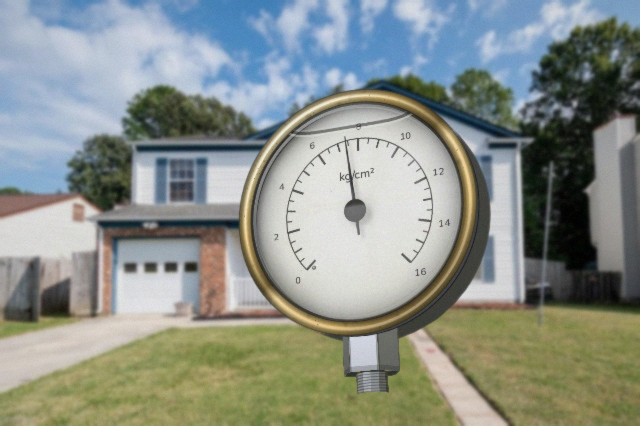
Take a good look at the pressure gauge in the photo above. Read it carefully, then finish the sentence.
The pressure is 7.5 kg/cm²
